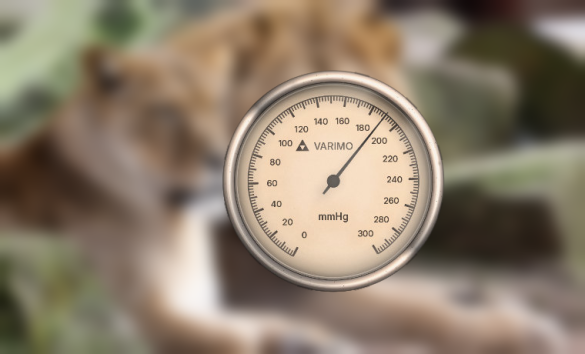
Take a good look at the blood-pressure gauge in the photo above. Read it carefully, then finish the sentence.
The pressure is 190 mmHg
